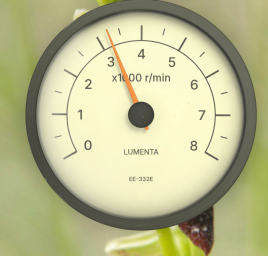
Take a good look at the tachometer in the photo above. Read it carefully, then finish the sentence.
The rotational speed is 3250 rpm
